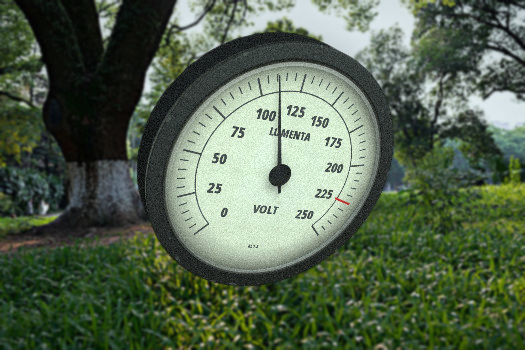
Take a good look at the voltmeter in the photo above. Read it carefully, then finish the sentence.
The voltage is 110 V
